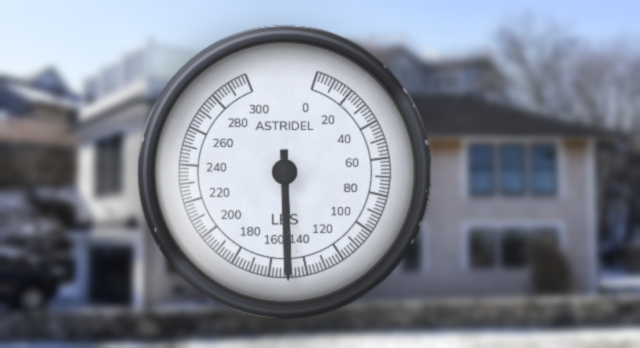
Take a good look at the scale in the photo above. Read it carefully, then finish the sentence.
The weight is 150 lb
